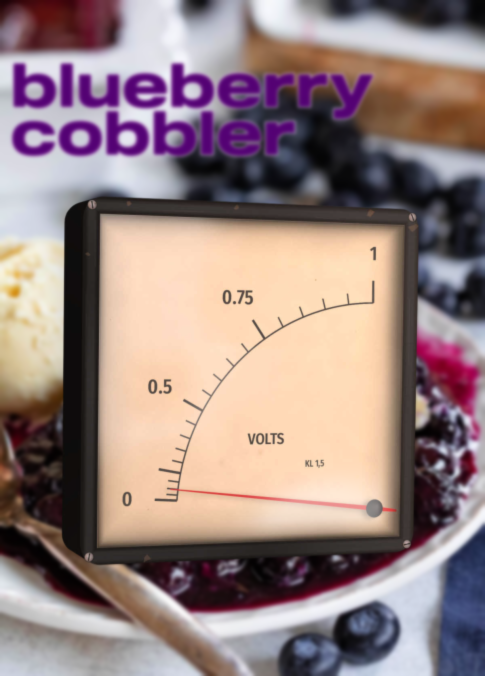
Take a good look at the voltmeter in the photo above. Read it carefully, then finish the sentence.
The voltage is 0.15 V
